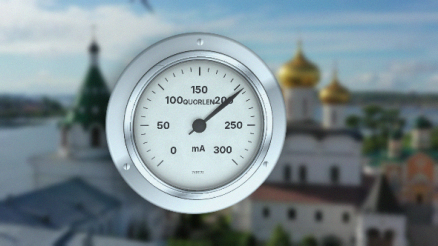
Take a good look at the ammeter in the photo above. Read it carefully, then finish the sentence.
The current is 205 mA
